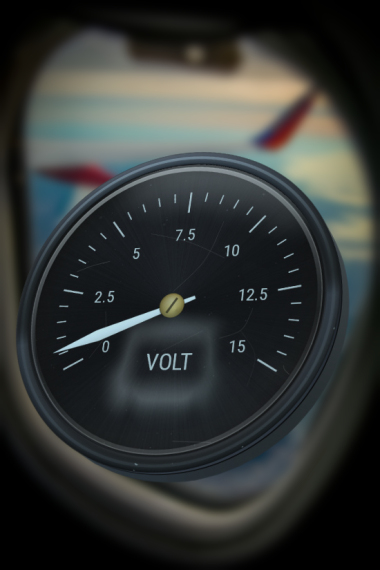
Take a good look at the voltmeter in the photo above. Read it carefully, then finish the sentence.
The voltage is 0.5 V
